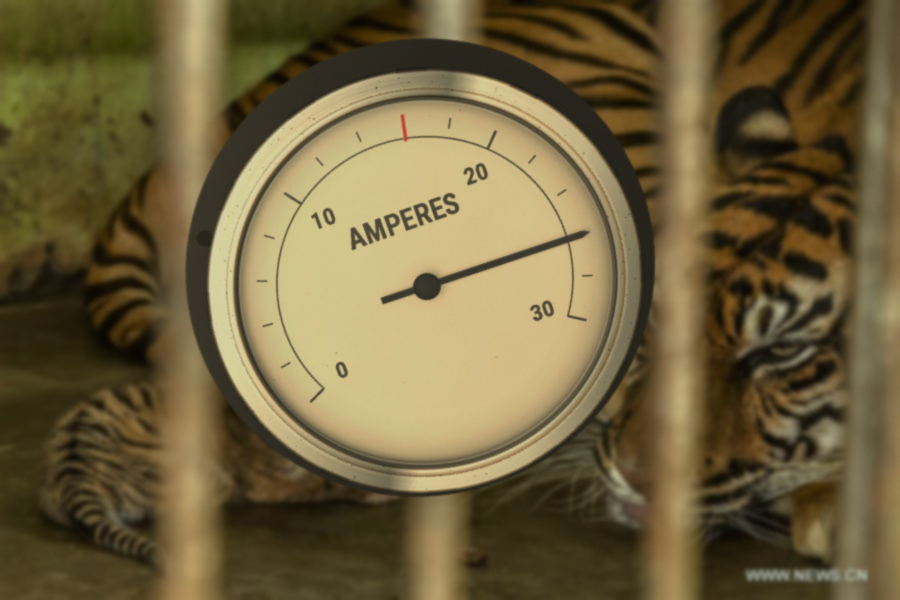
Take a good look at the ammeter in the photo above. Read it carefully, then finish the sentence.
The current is 26 A
